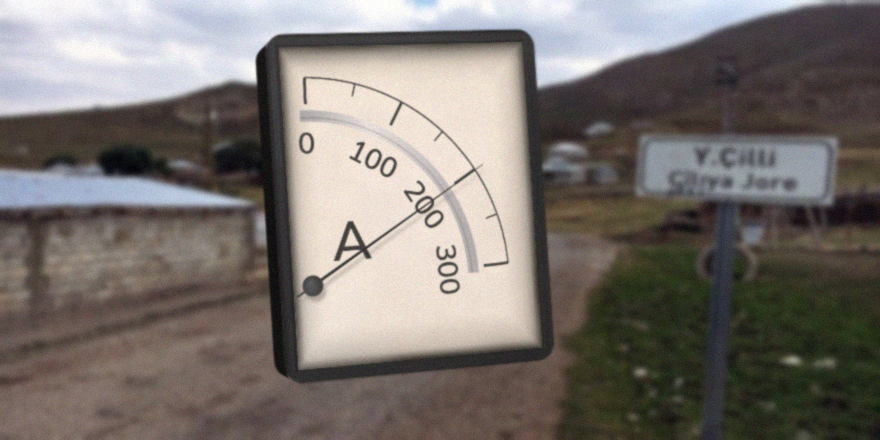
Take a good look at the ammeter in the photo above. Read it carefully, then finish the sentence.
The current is 200 A
